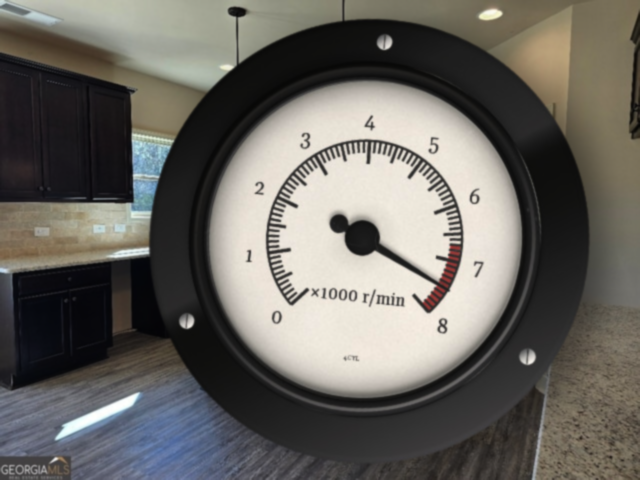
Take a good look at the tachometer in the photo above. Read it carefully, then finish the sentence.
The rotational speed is 7500 rpm
